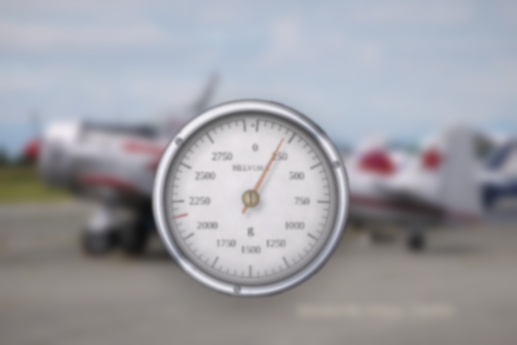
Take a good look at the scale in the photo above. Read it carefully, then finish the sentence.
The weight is 200 g
